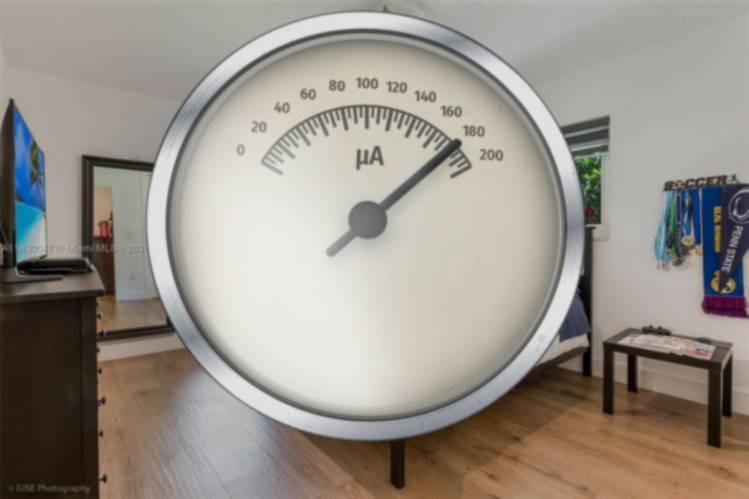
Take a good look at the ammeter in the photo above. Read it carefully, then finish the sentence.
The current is 180 µA
